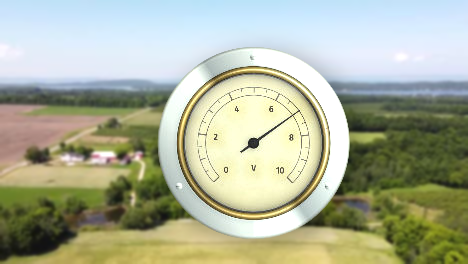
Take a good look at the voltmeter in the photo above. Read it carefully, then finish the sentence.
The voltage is 7 V
